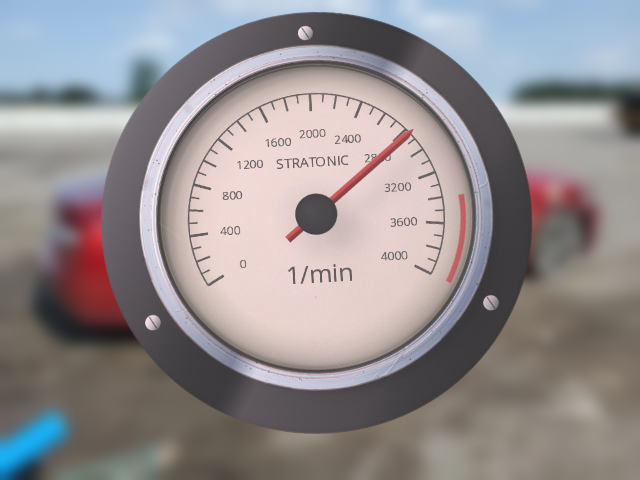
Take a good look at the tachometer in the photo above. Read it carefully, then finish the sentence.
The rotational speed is 2850 rpm
